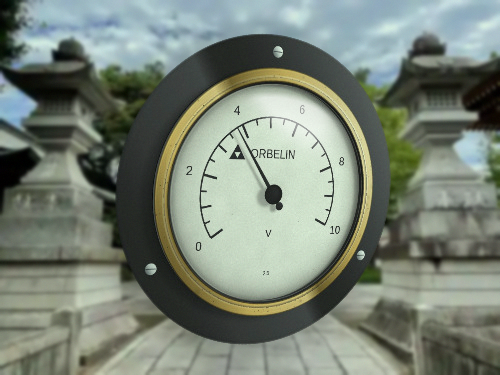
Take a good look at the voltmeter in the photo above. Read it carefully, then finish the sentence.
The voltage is 3.75 V
